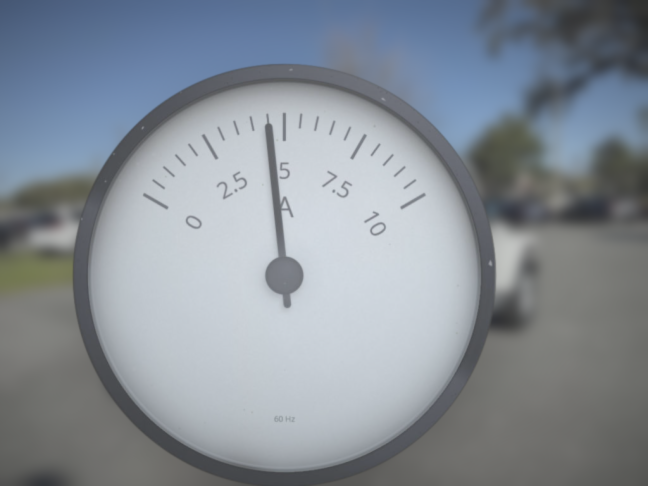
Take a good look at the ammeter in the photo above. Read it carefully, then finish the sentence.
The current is 4.5 A
